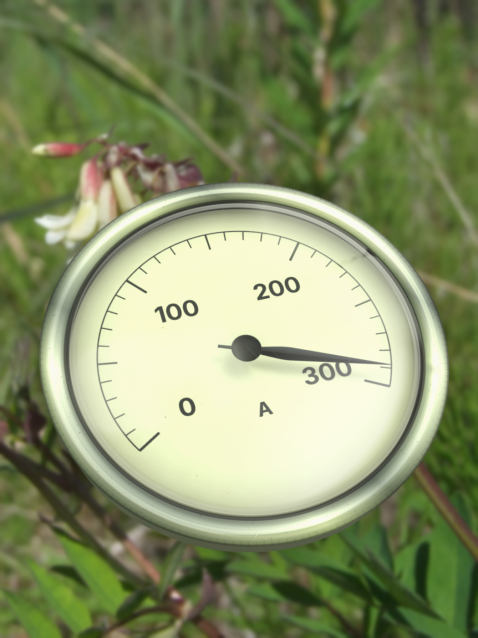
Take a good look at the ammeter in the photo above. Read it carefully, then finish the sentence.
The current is 290 A
